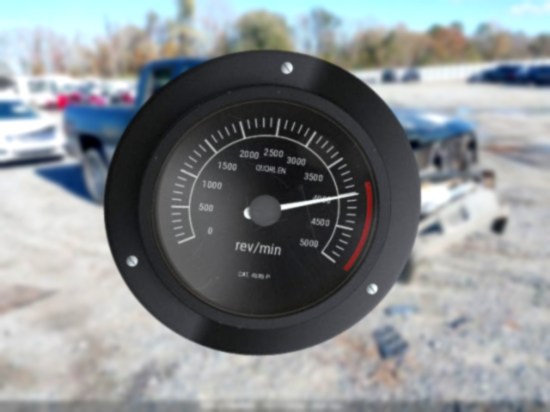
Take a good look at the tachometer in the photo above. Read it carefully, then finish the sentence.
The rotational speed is 4000 rpm
